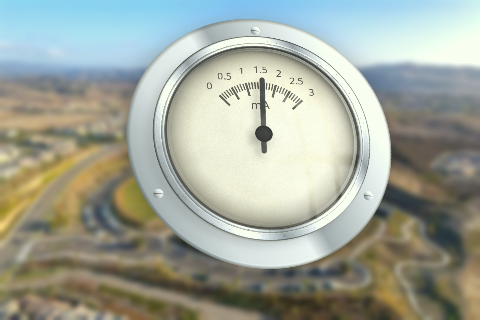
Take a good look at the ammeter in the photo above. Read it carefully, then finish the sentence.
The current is 1.5 mA
